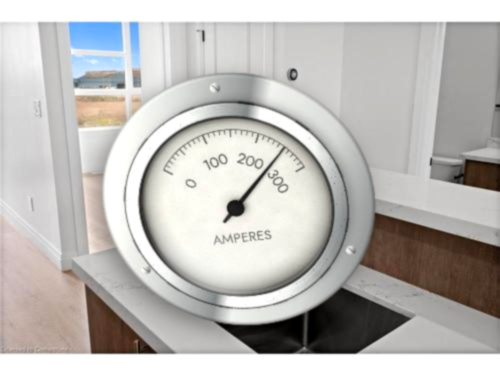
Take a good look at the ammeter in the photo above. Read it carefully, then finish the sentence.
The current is 250 A
